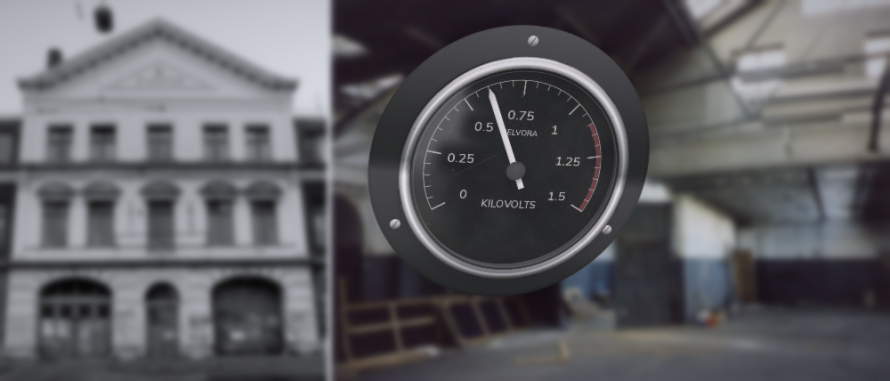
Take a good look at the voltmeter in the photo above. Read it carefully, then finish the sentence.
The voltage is 0.6 kV
